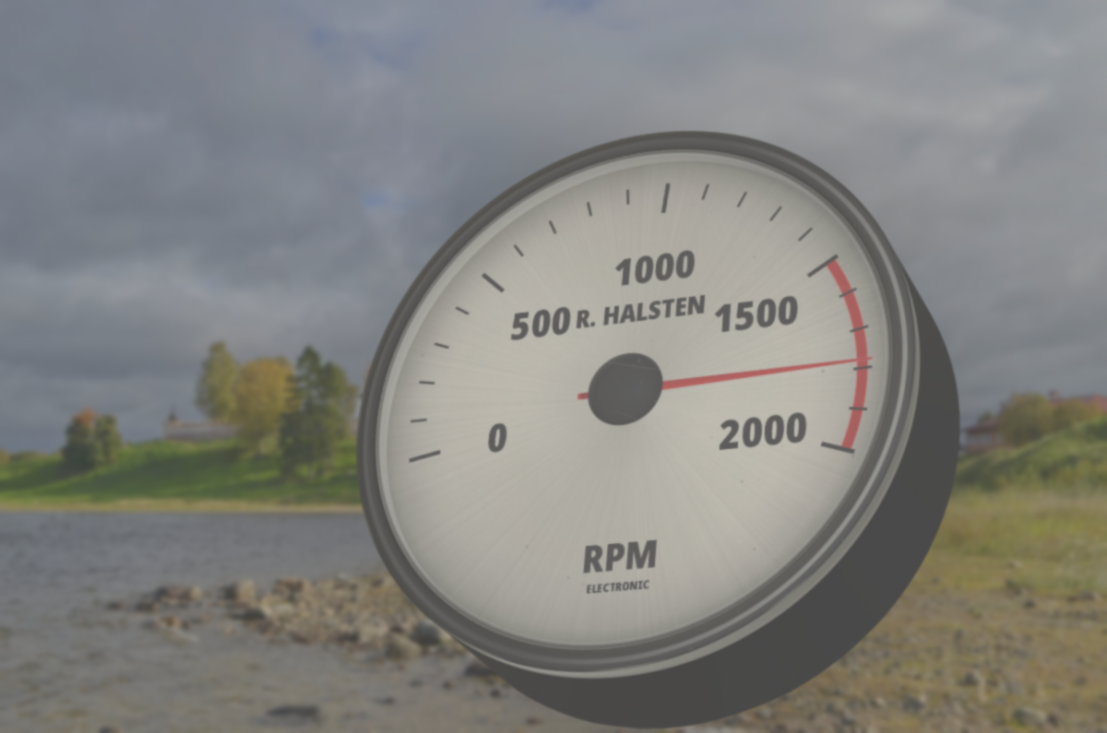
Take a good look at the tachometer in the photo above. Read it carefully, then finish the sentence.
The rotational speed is 1800 rpm
